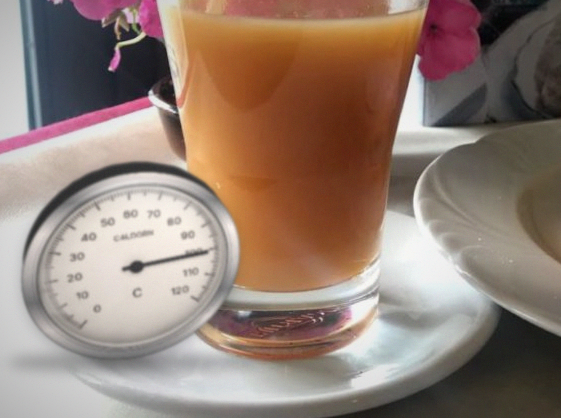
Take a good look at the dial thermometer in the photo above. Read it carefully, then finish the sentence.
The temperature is 100 °C
